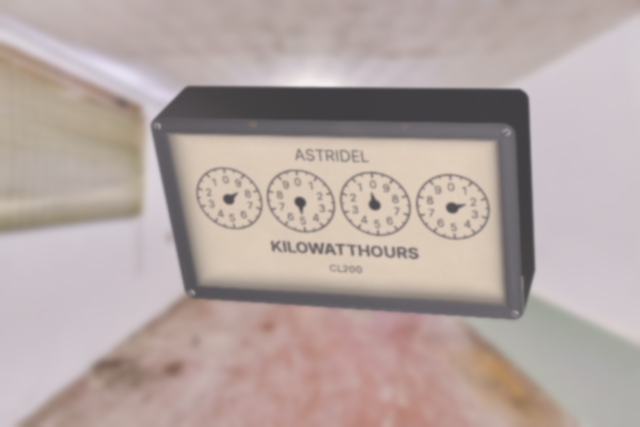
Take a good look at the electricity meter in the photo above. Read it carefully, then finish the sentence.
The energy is 8502 kWh
